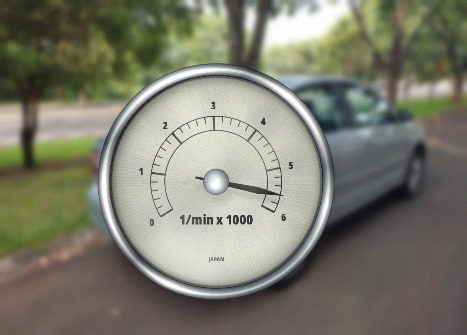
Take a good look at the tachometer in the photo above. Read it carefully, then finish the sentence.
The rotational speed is 5600 rpm
